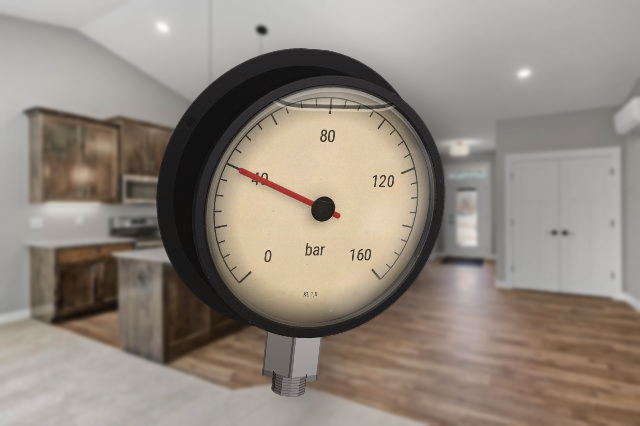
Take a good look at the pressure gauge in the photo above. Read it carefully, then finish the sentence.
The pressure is 40 bar
